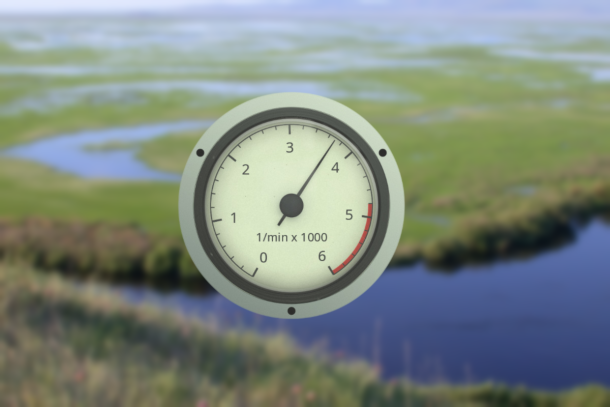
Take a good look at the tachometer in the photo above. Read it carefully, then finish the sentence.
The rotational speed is 3700 rpm
